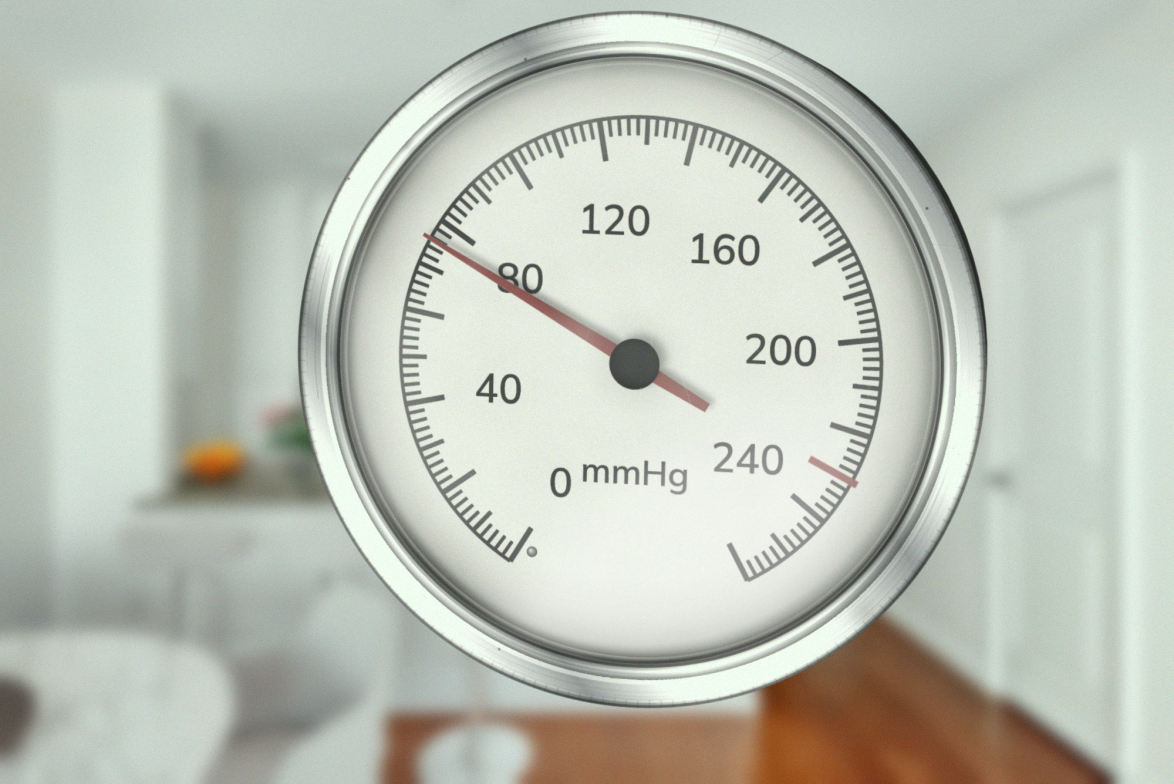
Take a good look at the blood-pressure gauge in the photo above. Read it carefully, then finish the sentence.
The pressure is 76 mmHg
